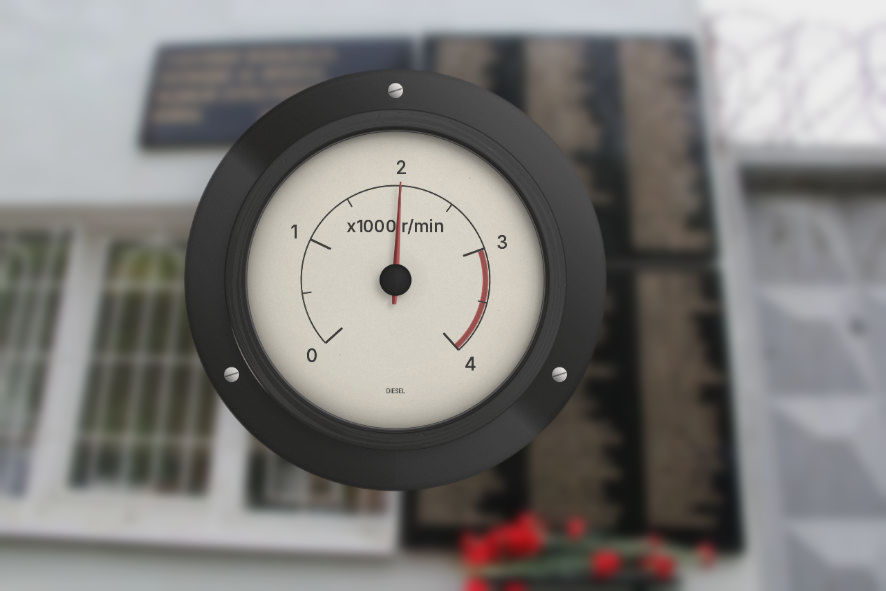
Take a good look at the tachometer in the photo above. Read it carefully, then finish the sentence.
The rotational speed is 2000 rpm
